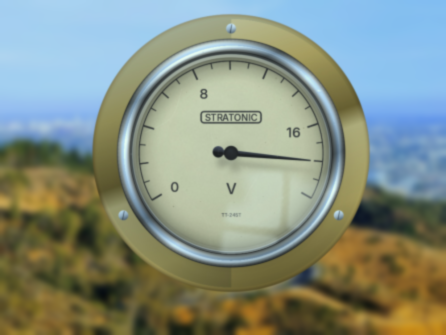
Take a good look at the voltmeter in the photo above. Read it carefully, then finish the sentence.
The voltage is 18 V
